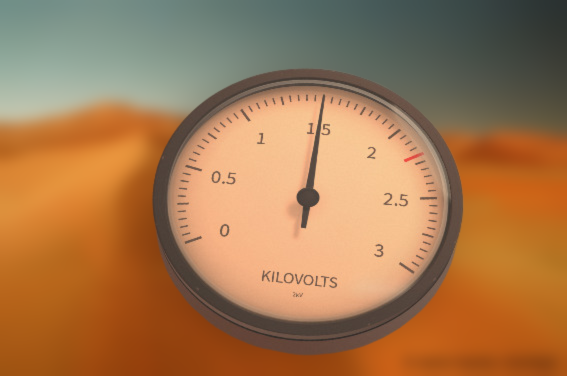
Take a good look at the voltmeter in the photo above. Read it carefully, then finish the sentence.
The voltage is 1.5 kV
